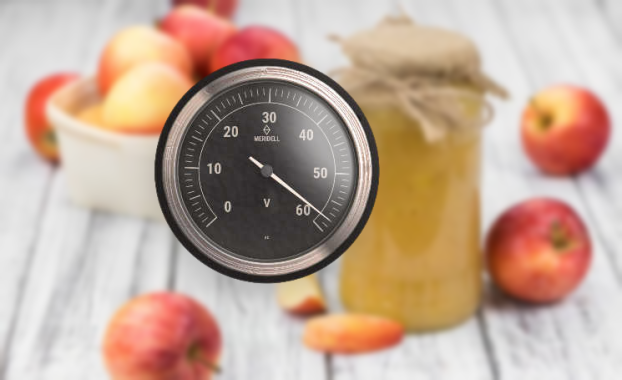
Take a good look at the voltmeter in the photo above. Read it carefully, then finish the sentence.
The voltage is 58 V
